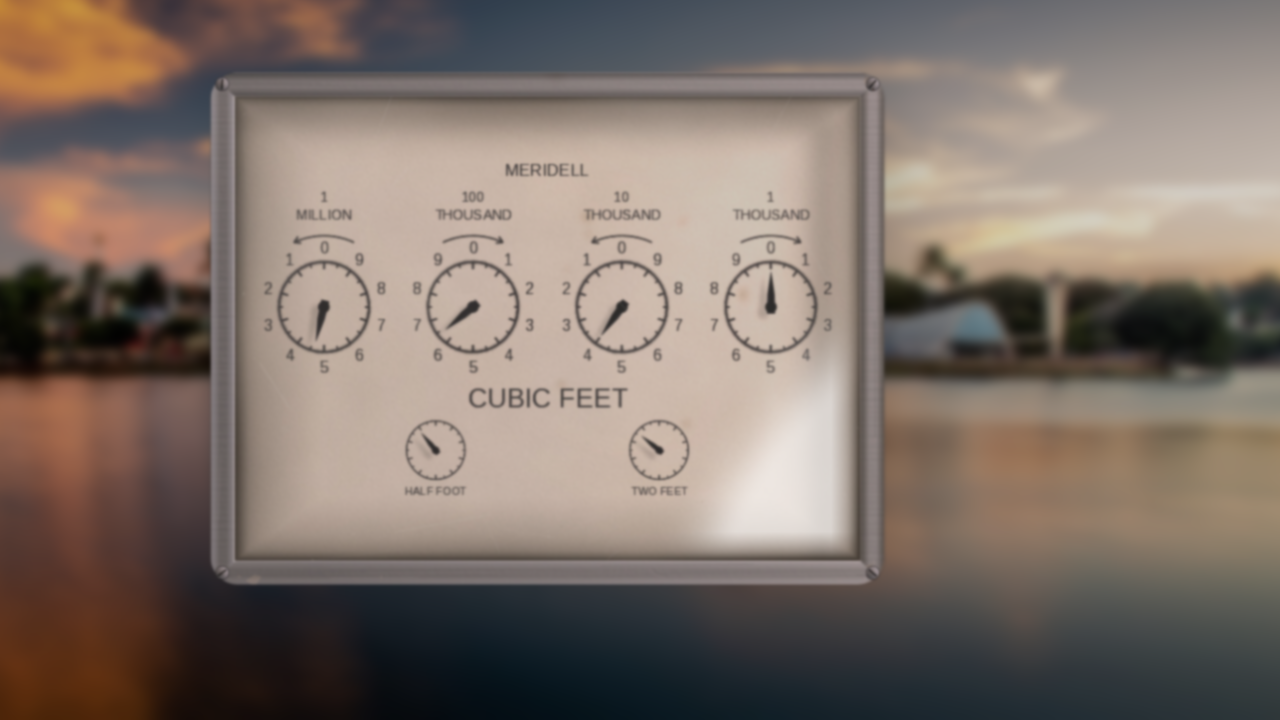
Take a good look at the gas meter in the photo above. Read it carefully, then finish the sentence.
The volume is 464000 ft³
